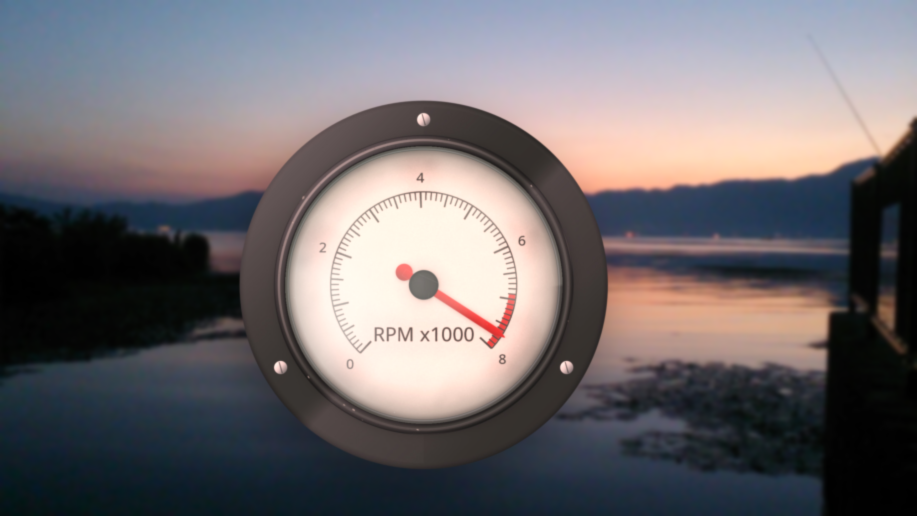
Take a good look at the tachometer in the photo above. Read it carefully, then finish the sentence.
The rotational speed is 7700 rpm
